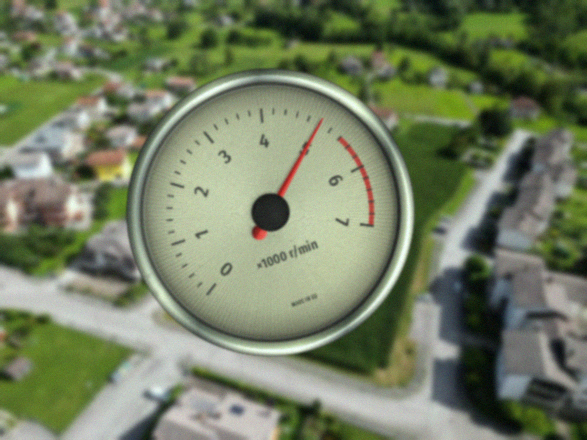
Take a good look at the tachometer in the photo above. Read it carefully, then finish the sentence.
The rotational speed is 5000 rpm
